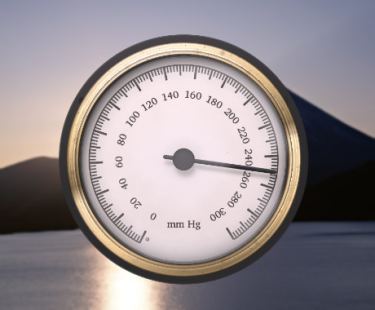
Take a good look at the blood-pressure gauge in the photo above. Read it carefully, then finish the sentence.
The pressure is 250 mmHg
